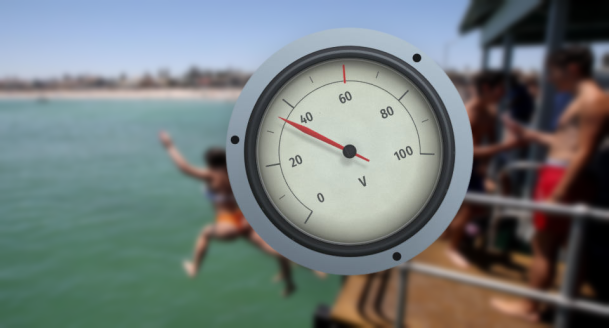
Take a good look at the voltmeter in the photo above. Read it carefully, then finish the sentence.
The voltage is 35 V
